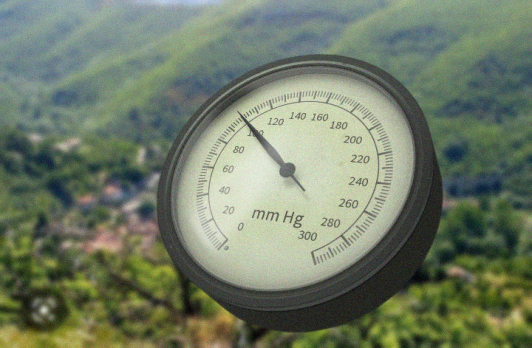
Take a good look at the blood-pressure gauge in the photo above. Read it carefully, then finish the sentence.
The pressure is 100 mmHg
